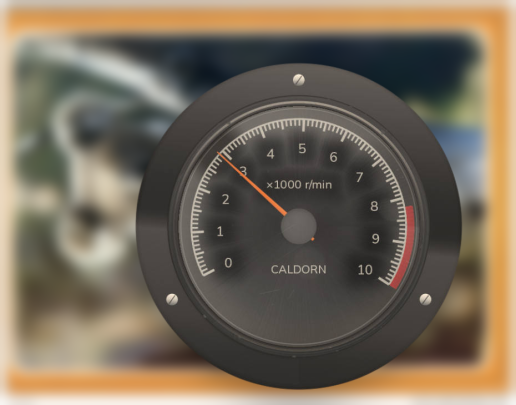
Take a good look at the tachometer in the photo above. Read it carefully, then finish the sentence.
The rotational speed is 2900 rpm
